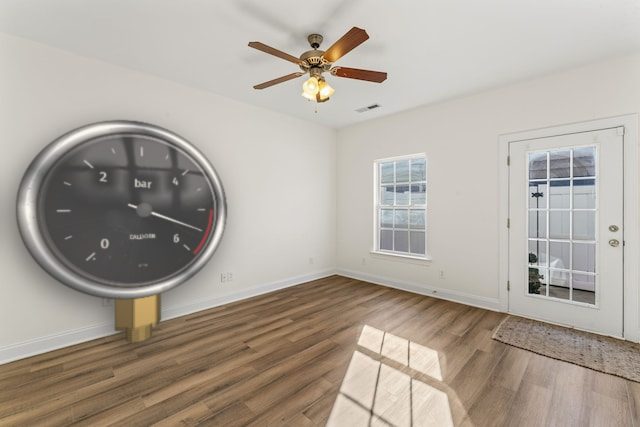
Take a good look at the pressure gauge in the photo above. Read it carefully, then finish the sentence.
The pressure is 5.5 bar
